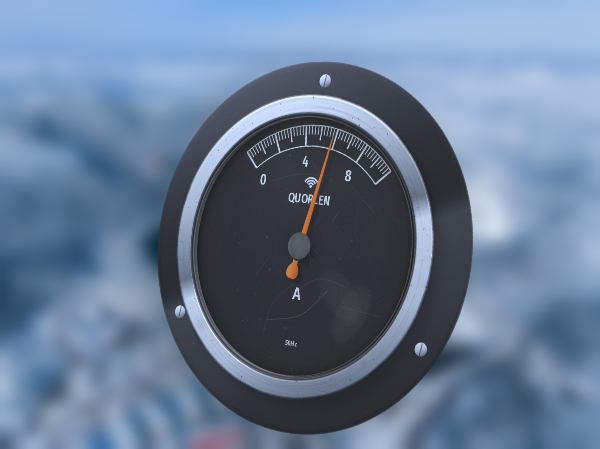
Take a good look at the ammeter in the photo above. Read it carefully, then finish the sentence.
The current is 6 A
